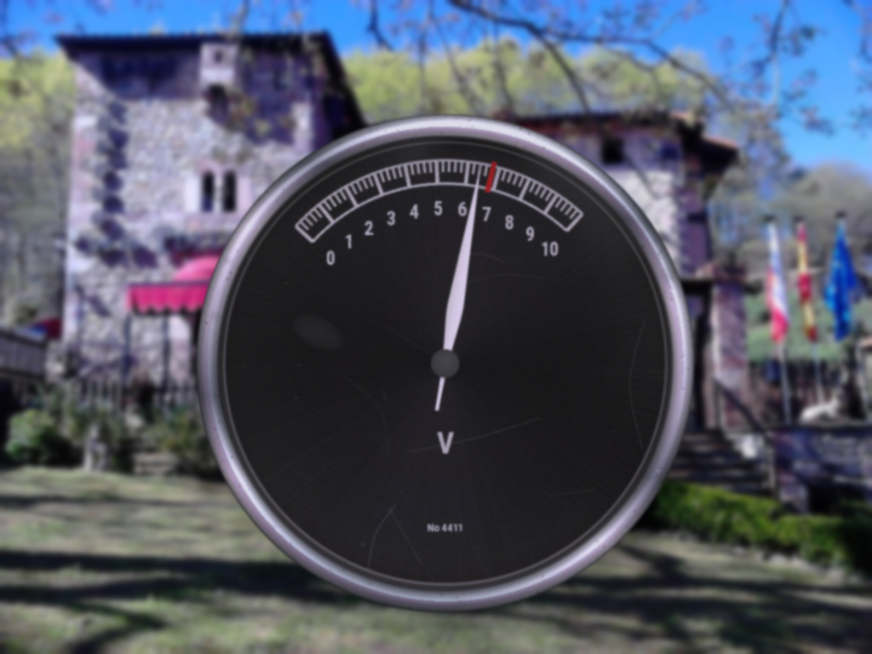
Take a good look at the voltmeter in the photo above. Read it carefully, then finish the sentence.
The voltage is 6.4 V
